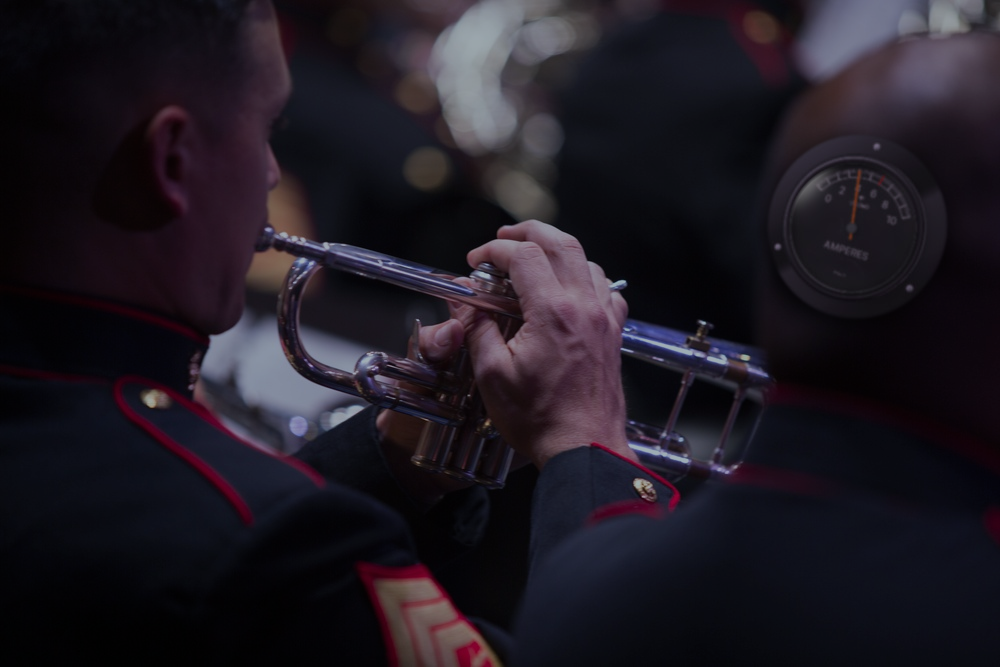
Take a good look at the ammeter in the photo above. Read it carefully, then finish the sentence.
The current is 4 A
